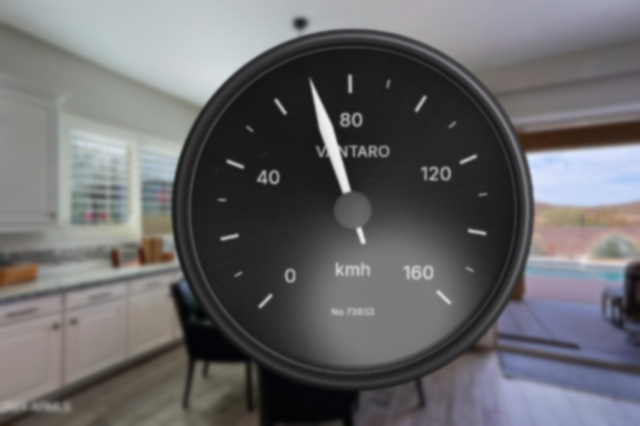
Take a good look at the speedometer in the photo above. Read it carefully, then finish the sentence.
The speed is 70 km/h
